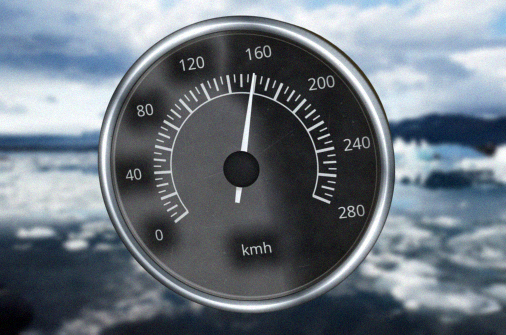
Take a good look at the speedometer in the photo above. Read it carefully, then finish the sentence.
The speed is 160 km/h
